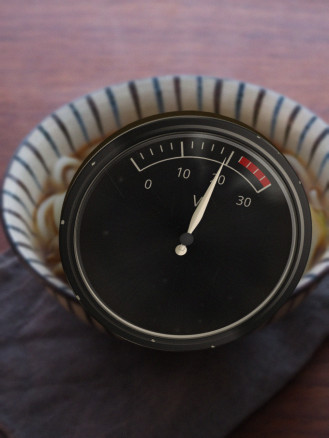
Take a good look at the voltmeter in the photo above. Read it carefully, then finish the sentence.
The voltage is 19 V
